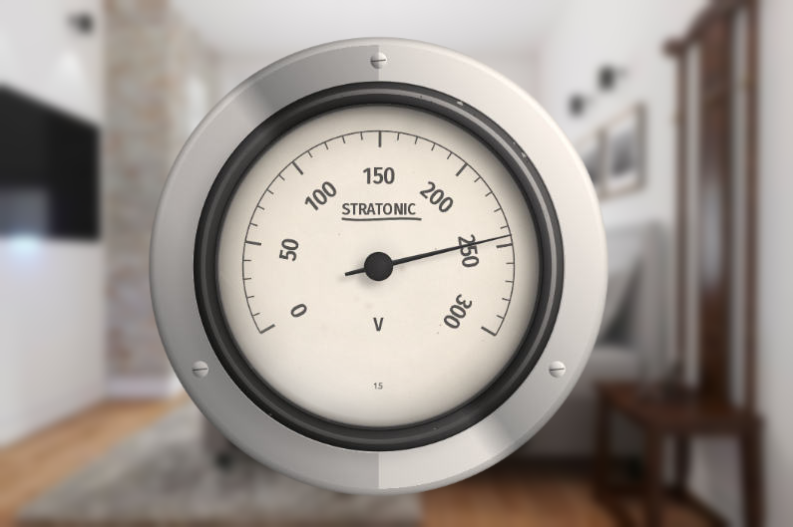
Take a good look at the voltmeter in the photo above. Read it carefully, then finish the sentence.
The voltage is 245 V
